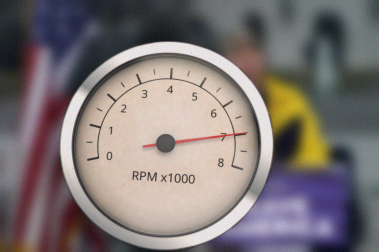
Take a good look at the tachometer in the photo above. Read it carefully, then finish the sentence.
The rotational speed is 7000 rpm
